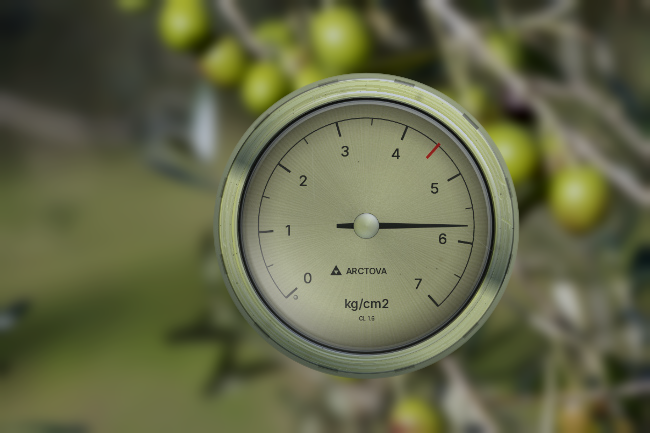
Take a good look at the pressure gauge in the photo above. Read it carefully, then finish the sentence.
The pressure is 5.75 kg/cm²
